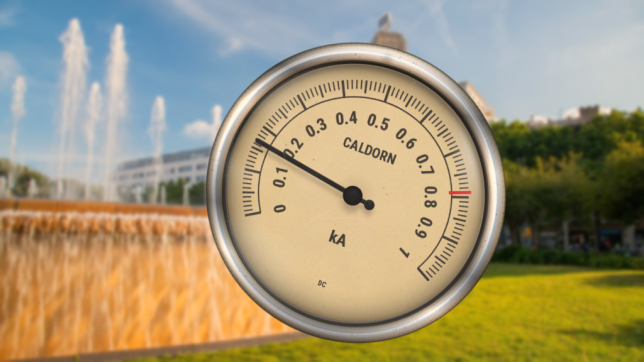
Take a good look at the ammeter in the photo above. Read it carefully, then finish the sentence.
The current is 0.17 kA
